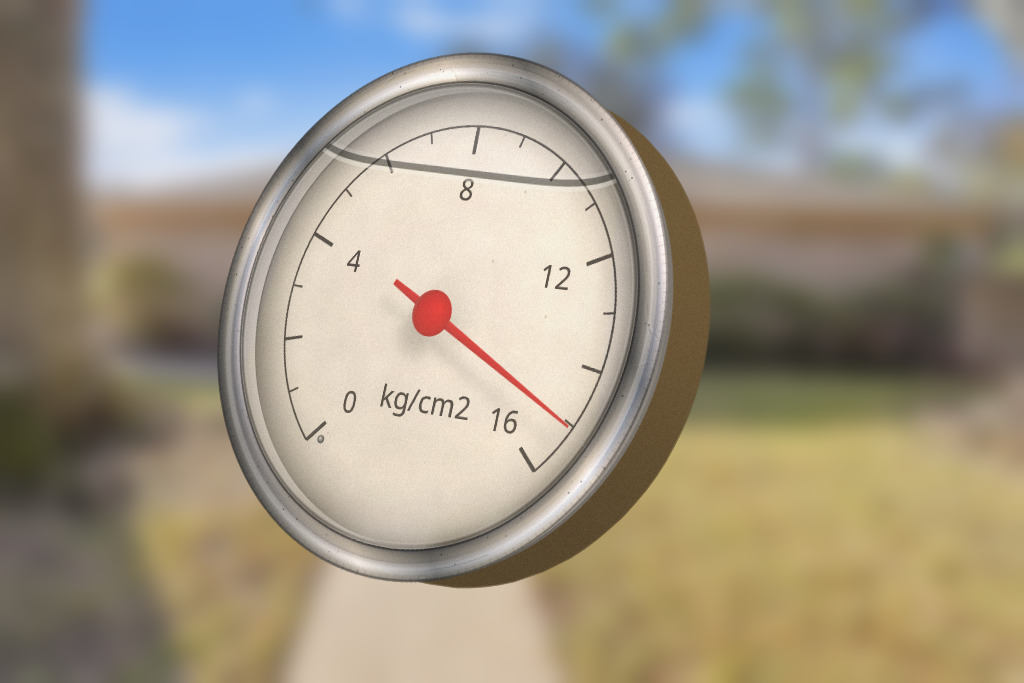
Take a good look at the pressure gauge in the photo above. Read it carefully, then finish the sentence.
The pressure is 15 kg/cm²
